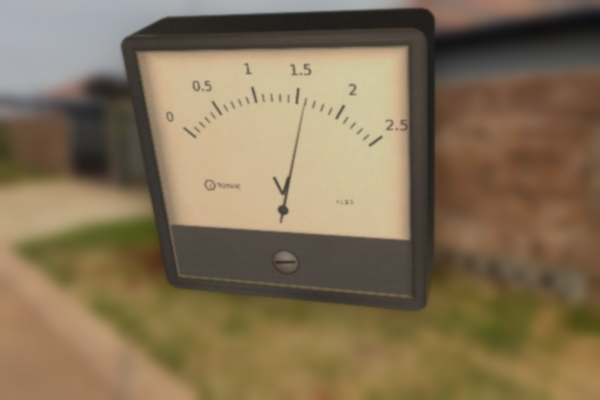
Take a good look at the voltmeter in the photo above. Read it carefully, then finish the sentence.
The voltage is 1.6 V
